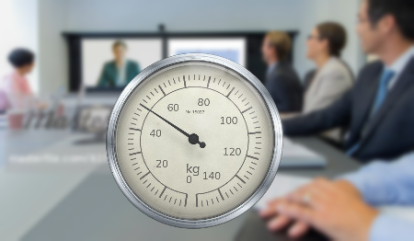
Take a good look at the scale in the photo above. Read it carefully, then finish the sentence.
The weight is 50 kg
